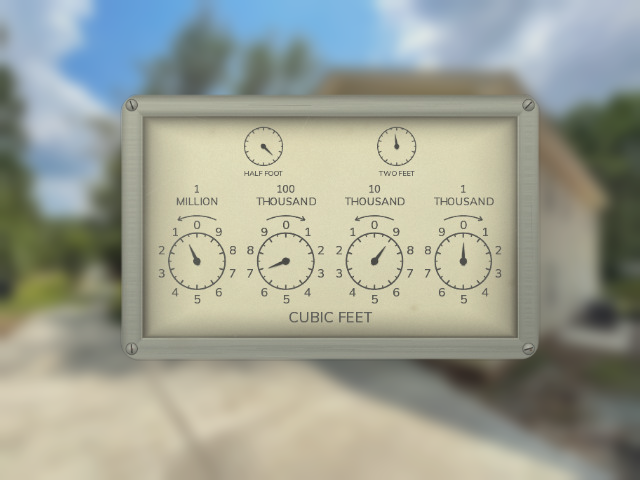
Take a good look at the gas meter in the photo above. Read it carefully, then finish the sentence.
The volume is 69000 ft³
